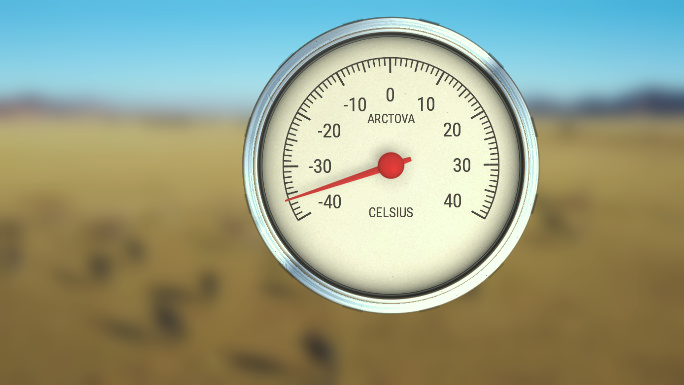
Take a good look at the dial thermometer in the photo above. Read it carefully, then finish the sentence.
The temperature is -36 °C
